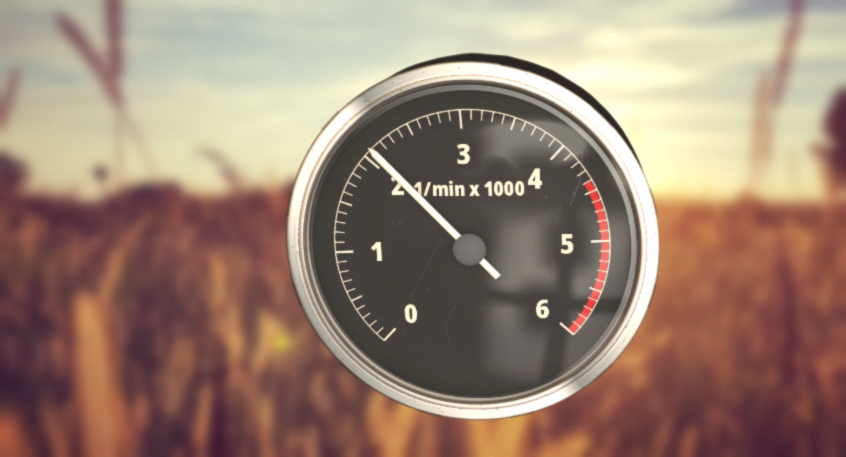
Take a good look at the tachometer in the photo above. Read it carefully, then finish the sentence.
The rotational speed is 2100 rpm
